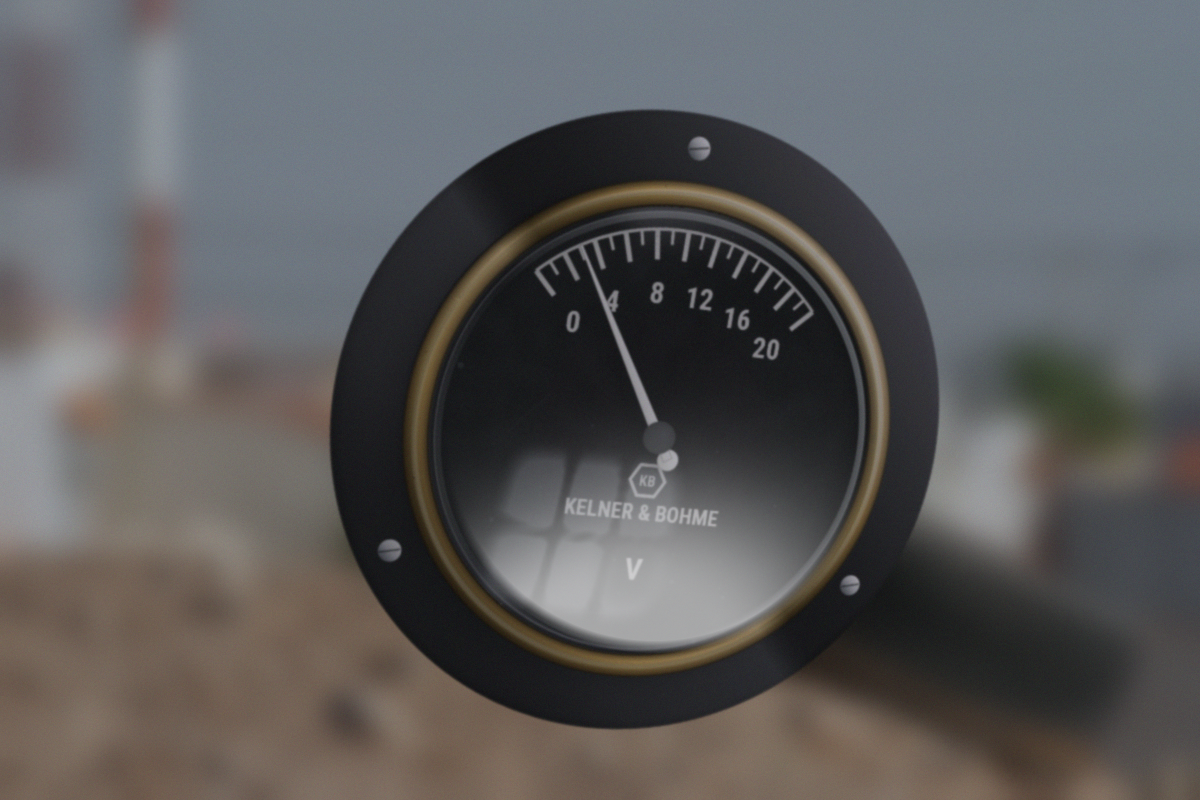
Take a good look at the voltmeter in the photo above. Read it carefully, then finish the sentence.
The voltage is 3 V
